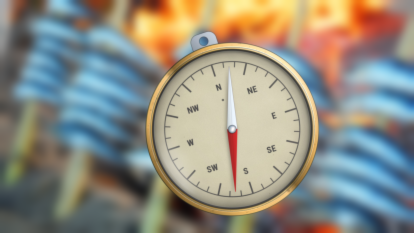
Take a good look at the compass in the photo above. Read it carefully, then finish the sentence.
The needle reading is 195 °
